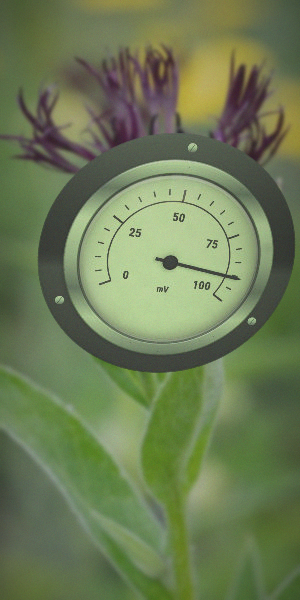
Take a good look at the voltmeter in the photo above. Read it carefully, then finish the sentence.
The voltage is 90 mV
